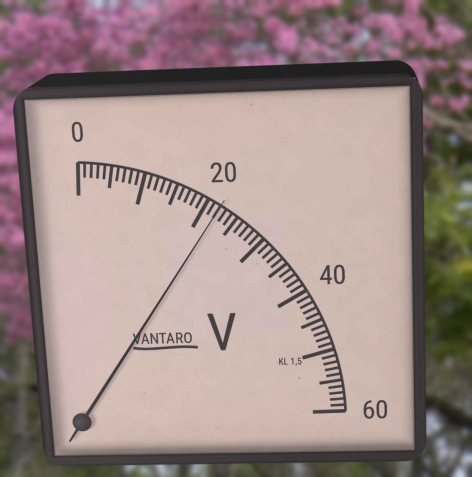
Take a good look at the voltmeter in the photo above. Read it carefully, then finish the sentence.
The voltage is 22 V
